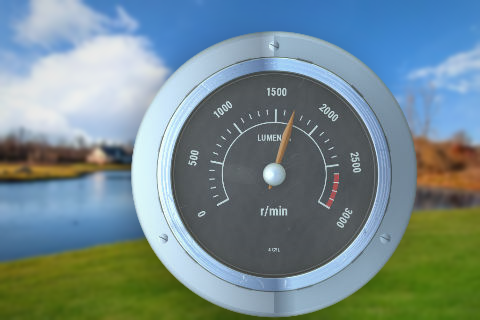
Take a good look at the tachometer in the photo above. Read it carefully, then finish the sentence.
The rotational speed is 1700 rpm
